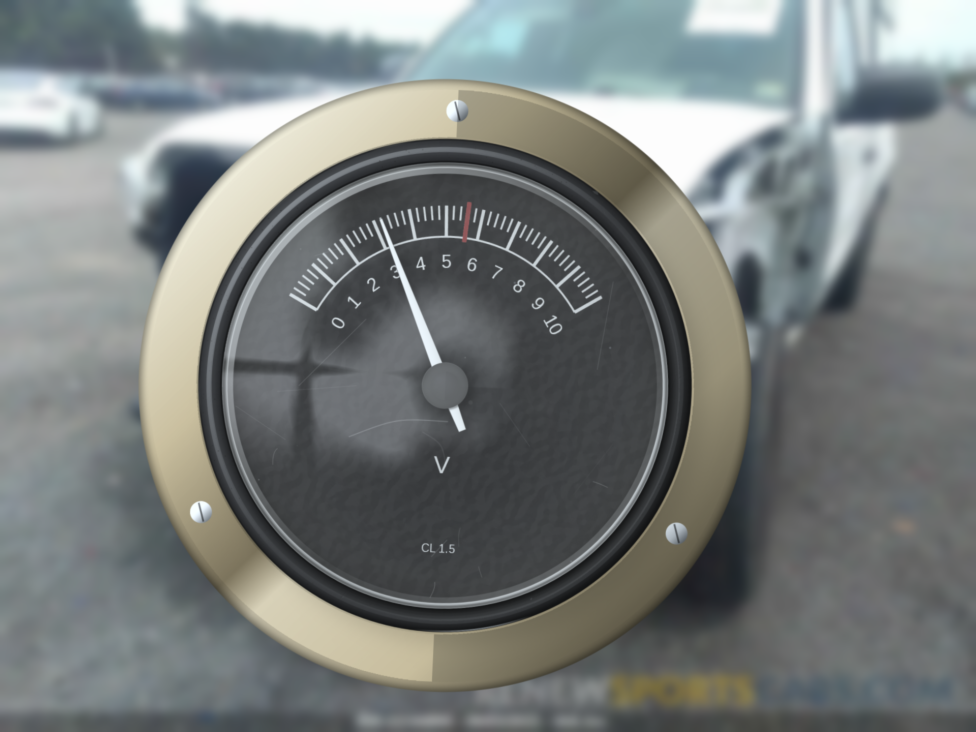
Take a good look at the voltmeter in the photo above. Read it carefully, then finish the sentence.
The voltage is 3.2 V
